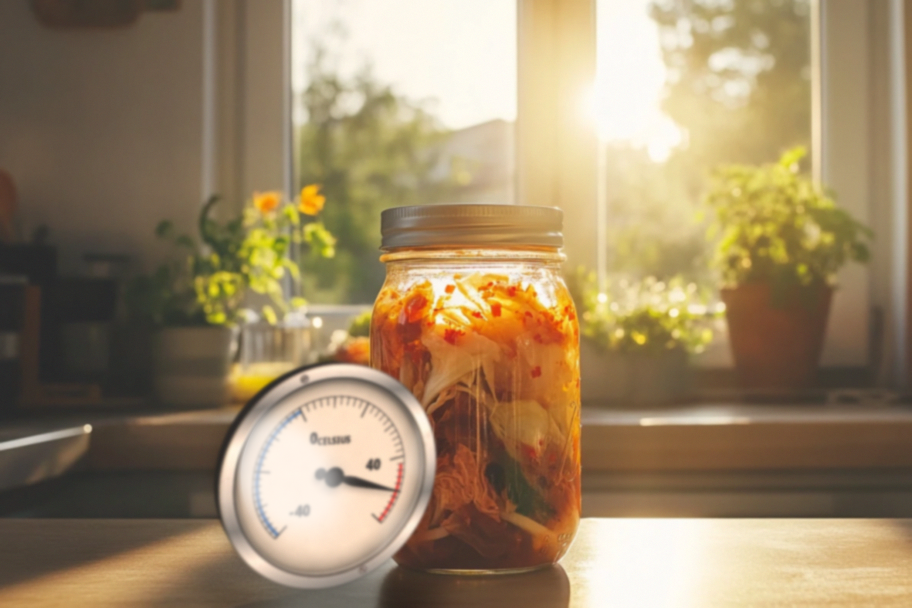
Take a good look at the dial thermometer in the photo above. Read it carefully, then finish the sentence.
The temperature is 50 °C
